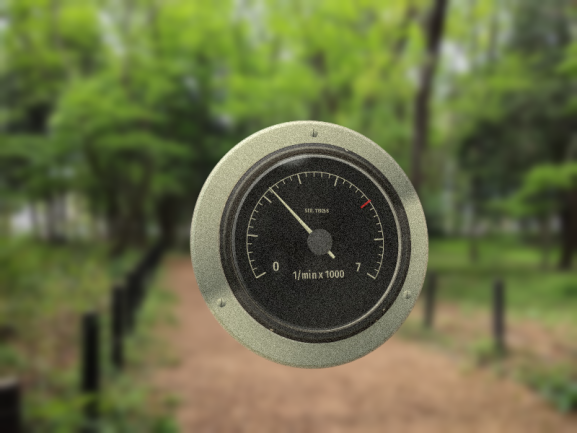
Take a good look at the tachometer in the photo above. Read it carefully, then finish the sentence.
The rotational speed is 2200 rpm
